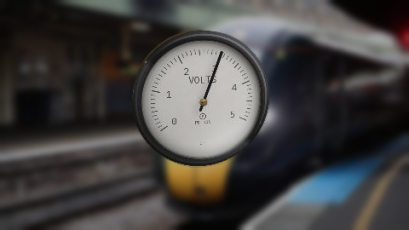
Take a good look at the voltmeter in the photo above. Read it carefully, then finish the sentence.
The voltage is 3 V
